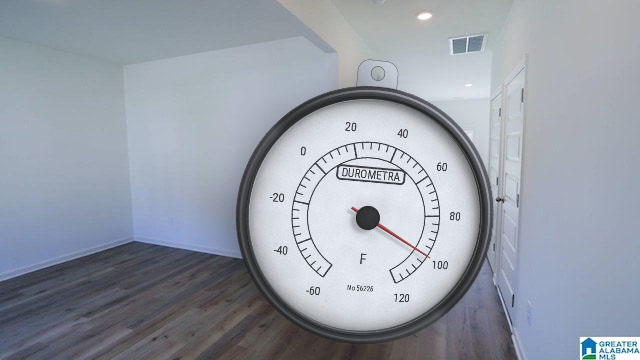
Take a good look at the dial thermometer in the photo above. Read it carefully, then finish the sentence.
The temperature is 100 °F
